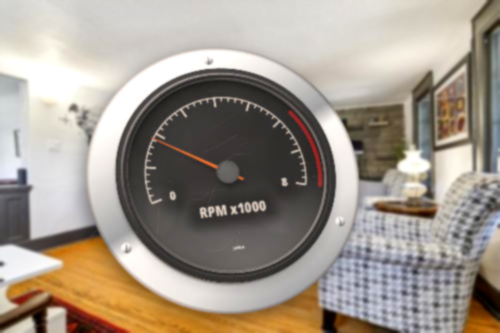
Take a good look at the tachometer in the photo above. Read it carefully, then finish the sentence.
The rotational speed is 1800 rpm
